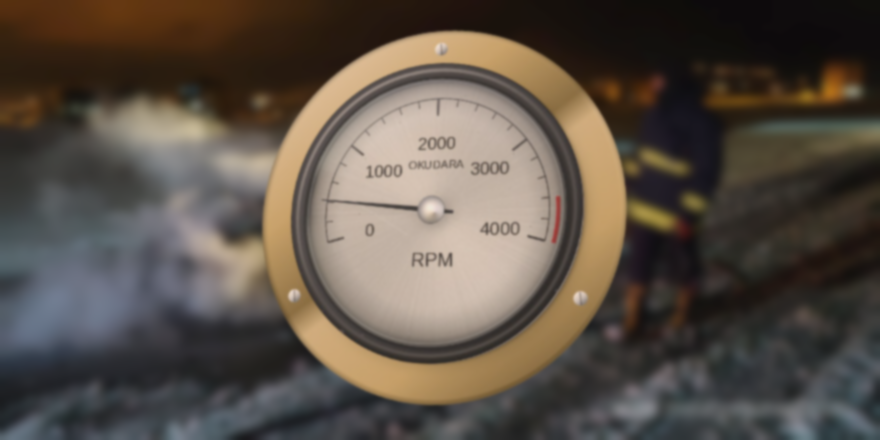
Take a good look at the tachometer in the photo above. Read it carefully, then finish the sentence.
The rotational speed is 400 rpm
